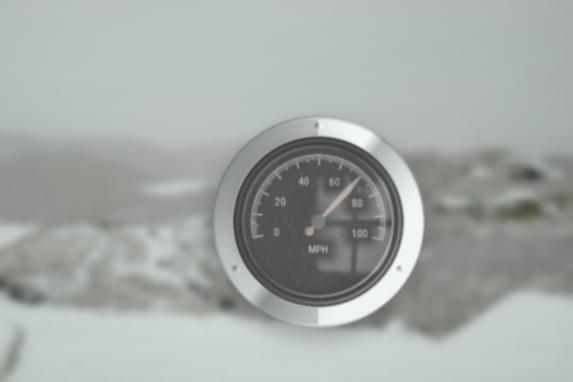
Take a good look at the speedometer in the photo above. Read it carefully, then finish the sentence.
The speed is 70 mph
